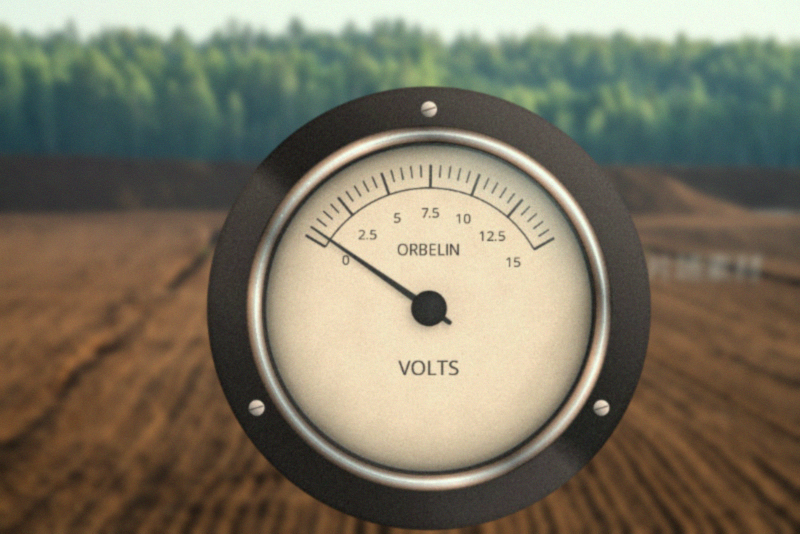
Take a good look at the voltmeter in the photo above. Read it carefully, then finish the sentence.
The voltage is 0.5 V
